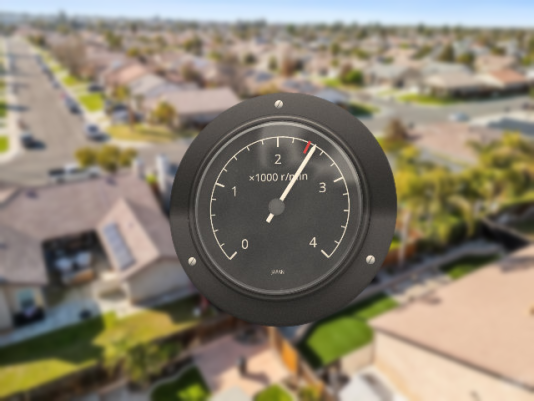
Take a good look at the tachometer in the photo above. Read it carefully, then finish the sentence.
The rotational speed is 2500 rpm
